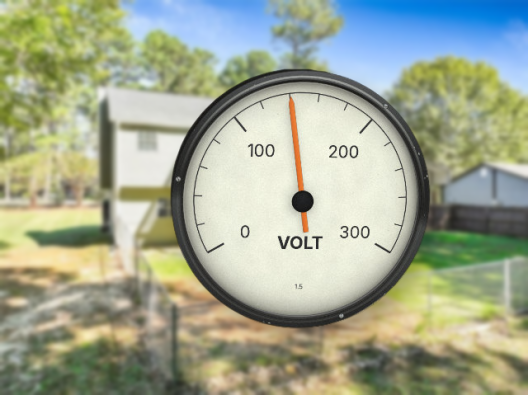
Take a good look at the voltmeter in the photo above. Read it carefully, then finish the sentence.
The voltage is 140 V
